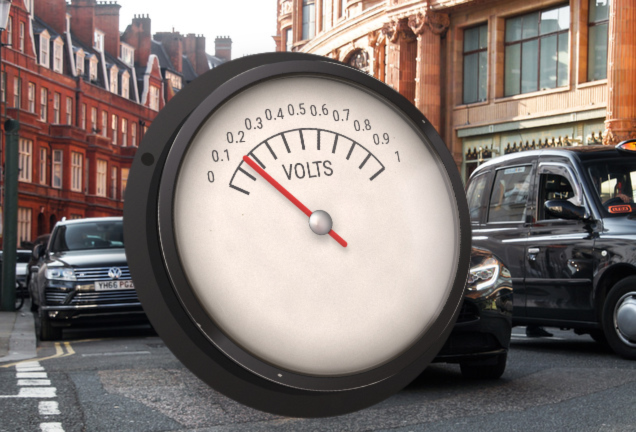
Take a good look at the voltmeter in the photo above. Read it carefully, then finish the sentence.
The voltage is 0.15 V
